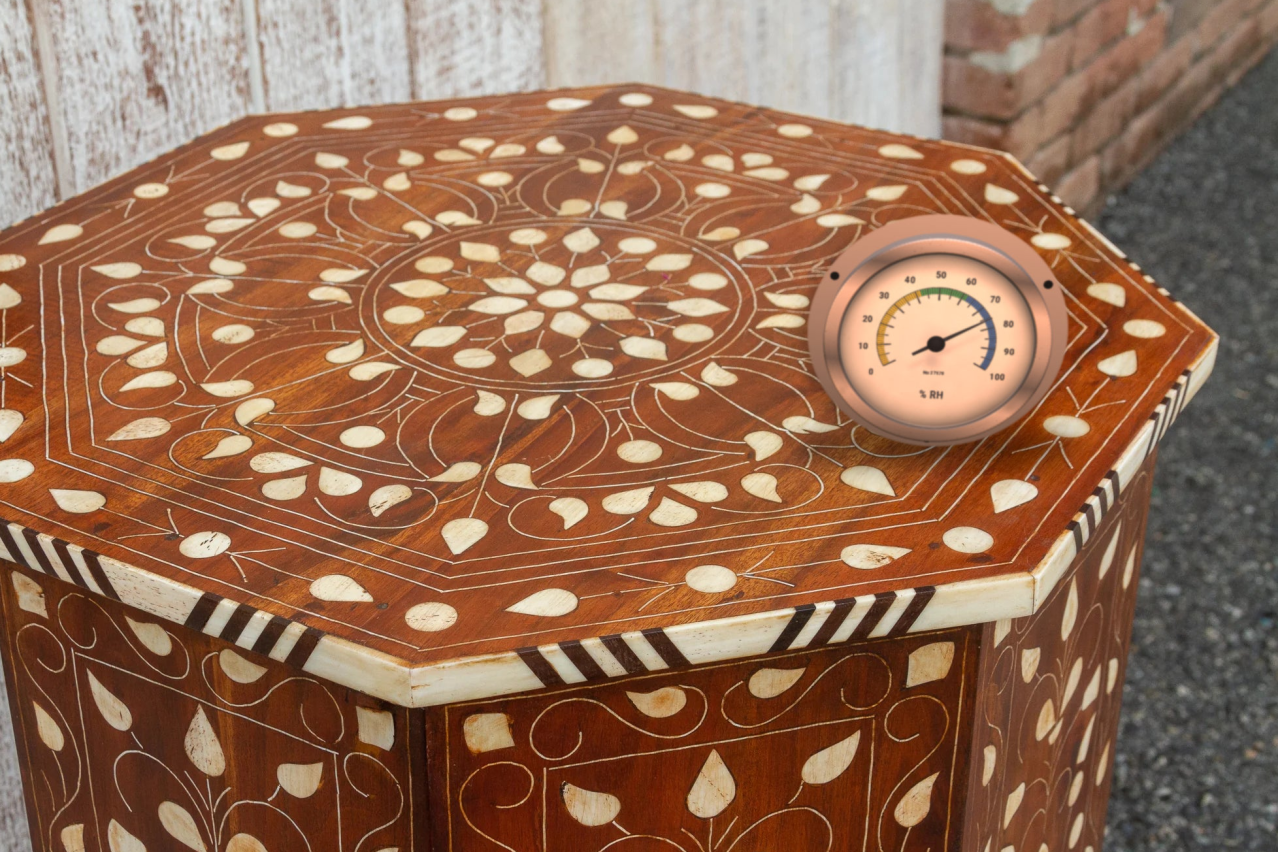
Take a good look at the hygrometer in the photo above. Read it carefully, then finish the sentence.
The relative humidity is 75 %
